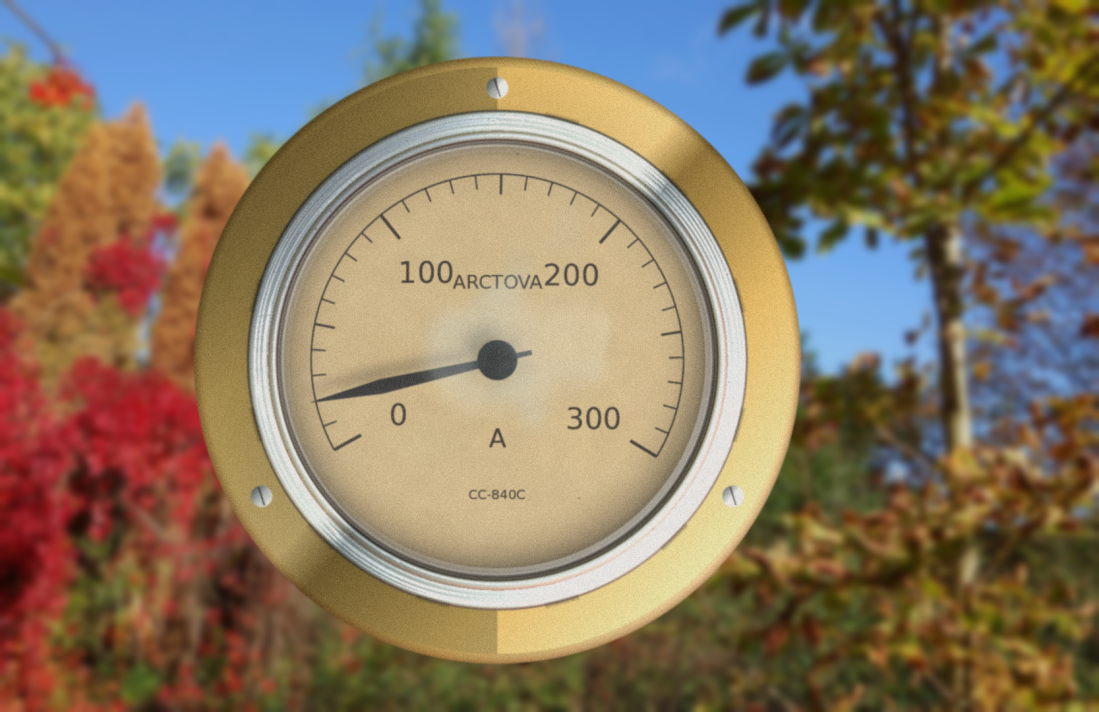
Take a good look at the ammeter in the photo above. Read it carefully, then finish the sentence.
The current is 20 A
